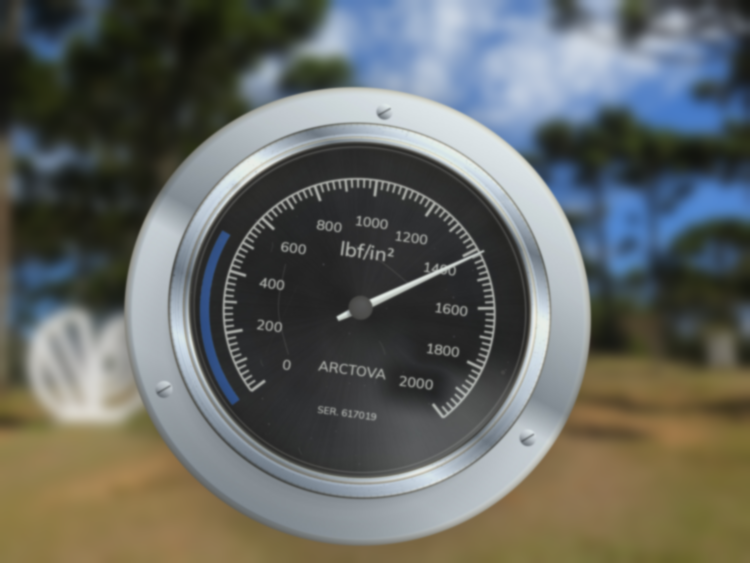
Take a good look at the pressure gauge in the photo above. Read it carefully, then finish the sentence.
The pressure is 1420 psi
